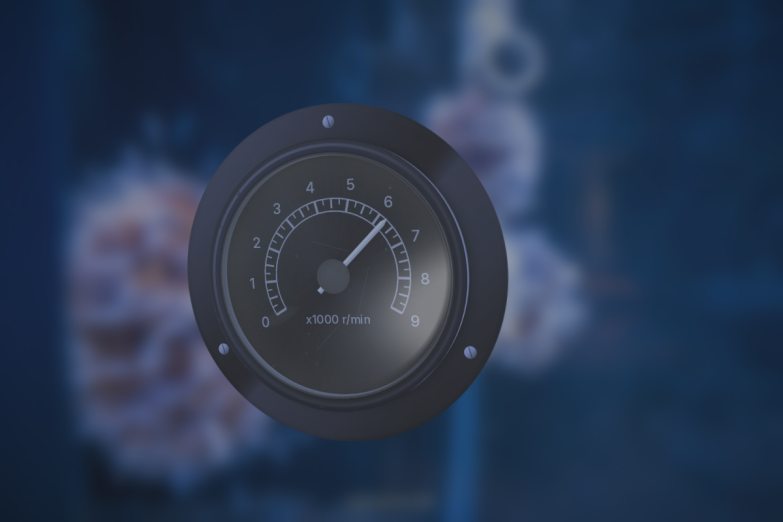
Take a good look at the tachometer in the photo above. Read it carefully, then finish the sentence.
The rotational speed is 6250 rpm
